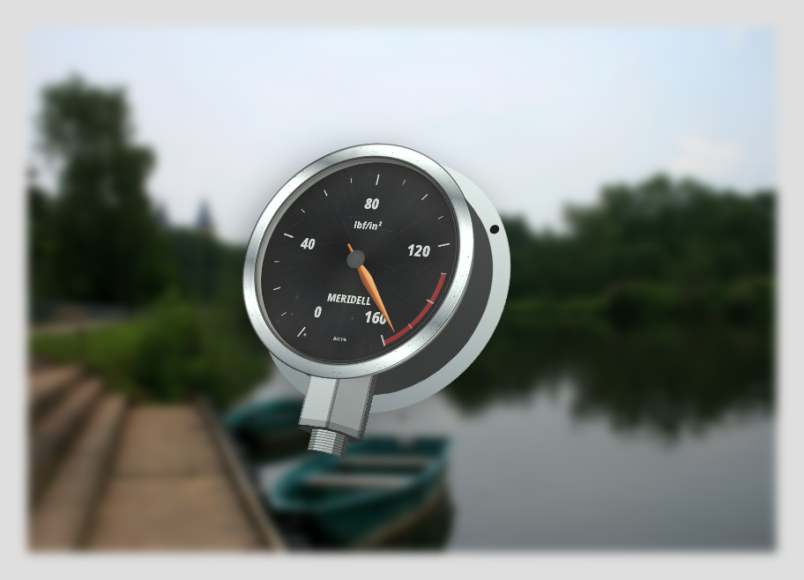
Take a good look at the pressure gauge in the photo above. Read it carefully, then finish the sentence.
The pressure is 155 psi
